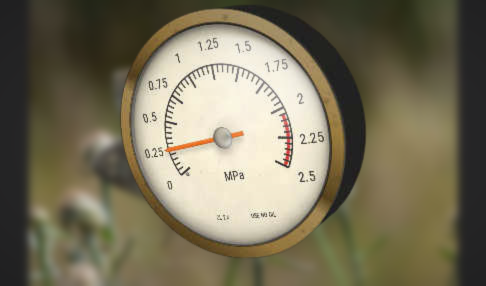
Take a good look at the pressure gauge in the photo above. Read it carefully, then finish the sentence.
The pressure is 0.25 MPa
